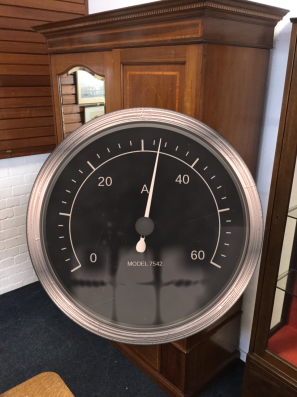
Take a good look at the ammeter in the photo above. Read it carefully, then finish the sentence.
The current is 33 A
